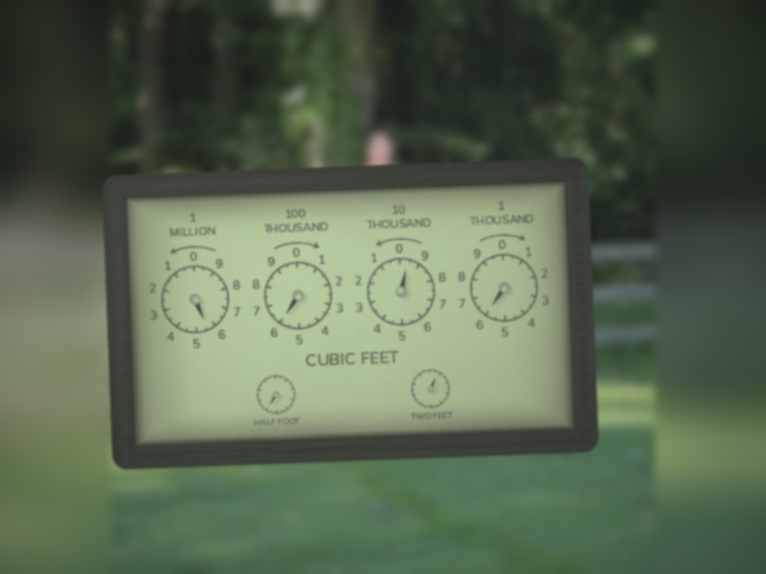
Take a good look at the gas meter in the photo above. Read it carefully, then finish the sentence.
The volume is 559600 ft³
